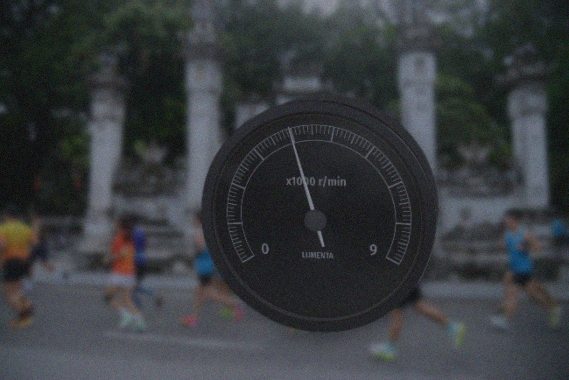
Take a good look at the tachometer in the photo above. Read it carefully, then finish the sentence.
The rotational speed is 4000 rpm
